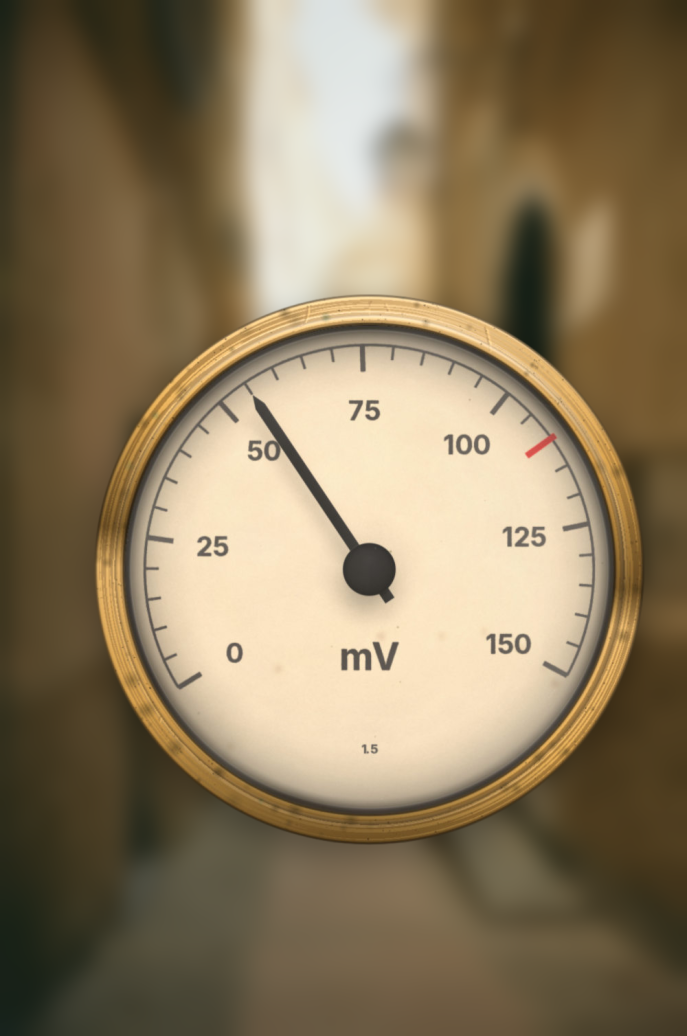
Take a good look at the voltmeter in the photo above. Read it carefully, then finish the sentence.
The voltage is 55 mV
